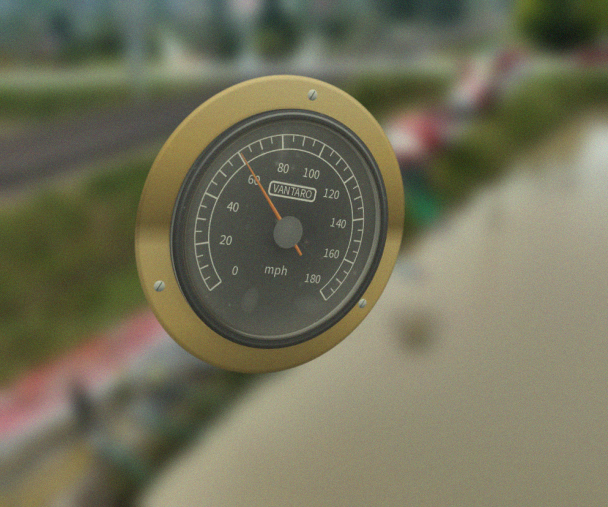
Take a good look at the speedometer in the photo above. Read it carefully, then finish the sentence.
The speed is 60 mph
